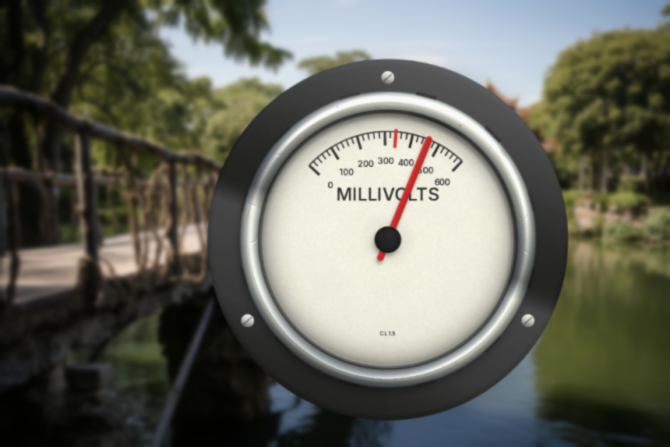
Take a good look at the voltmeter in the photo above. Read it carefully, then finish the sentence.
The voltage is 460 mV
